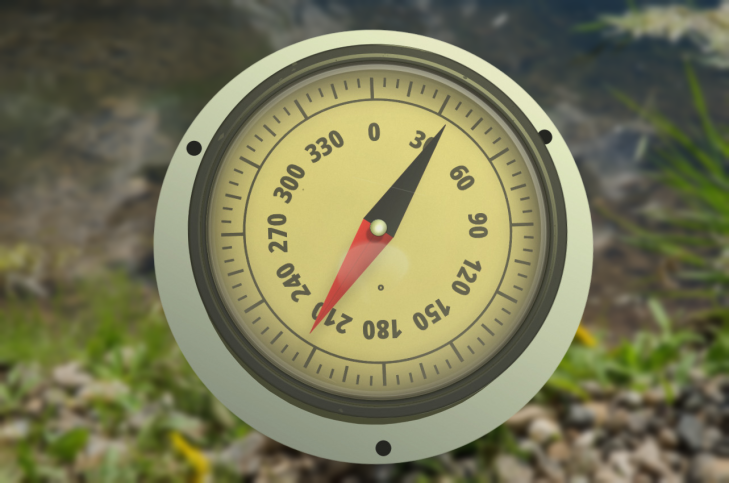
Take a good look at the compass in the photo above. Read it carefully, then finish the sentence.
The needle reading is 215 °
